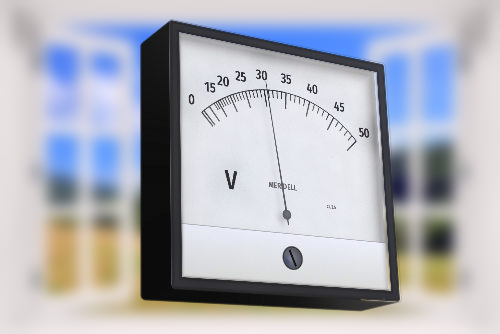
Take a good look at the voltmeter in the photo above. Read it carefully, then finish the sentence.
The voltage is 30 V
